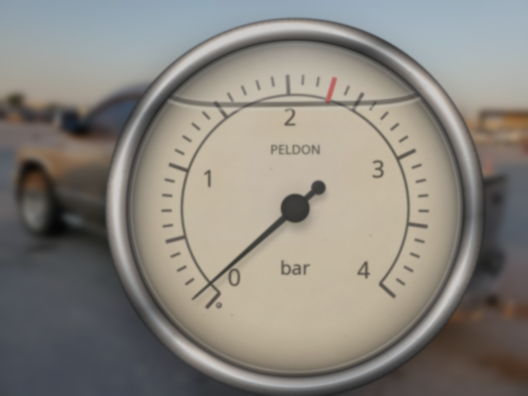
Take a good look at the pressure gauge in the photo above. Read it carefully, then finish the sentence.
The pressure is 0.1 bar
